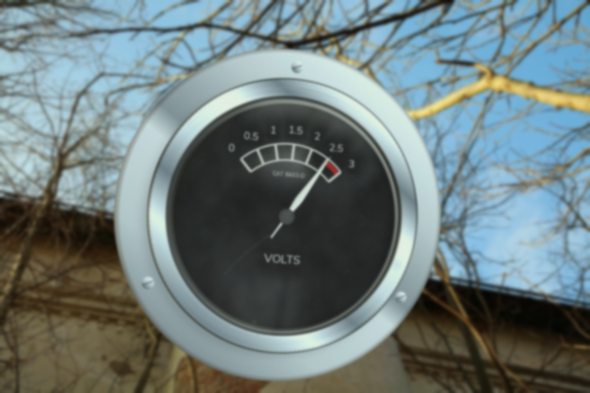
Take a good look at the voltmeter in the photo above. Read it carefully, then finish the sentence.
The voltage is 2.5 V
